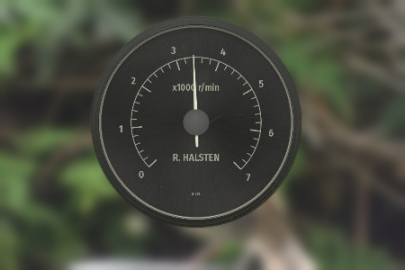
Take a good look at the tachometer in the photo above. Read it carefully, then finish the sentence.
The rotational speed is 3400 rpm
